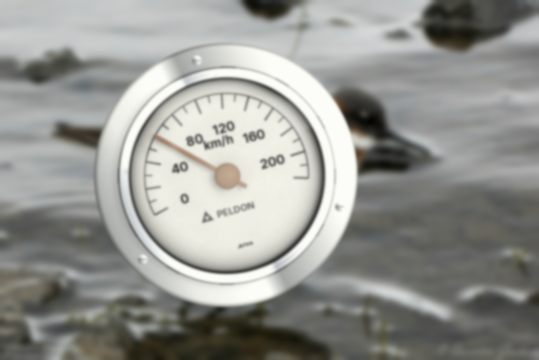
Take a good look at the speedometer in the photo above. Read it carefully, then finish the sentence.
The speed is 60 km/h
